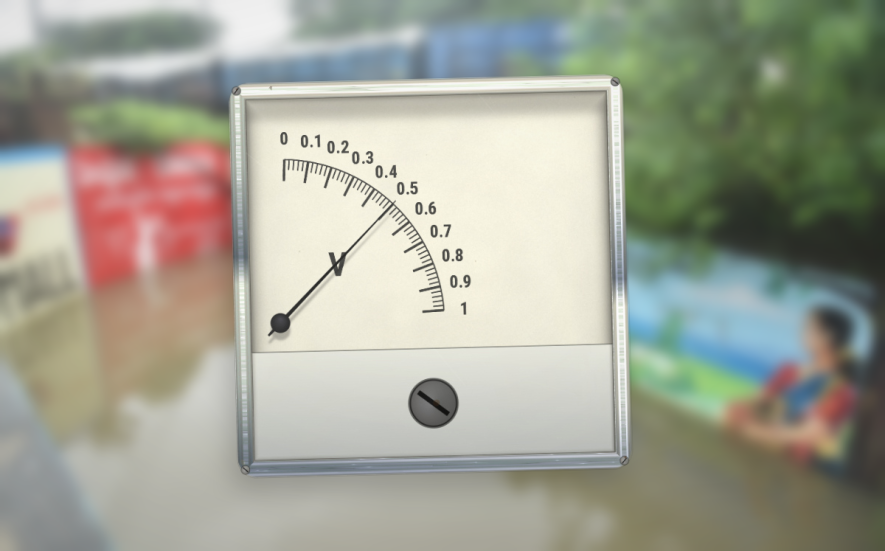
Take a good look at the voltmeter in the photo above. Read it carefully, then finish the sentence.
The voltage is 0.5 V
